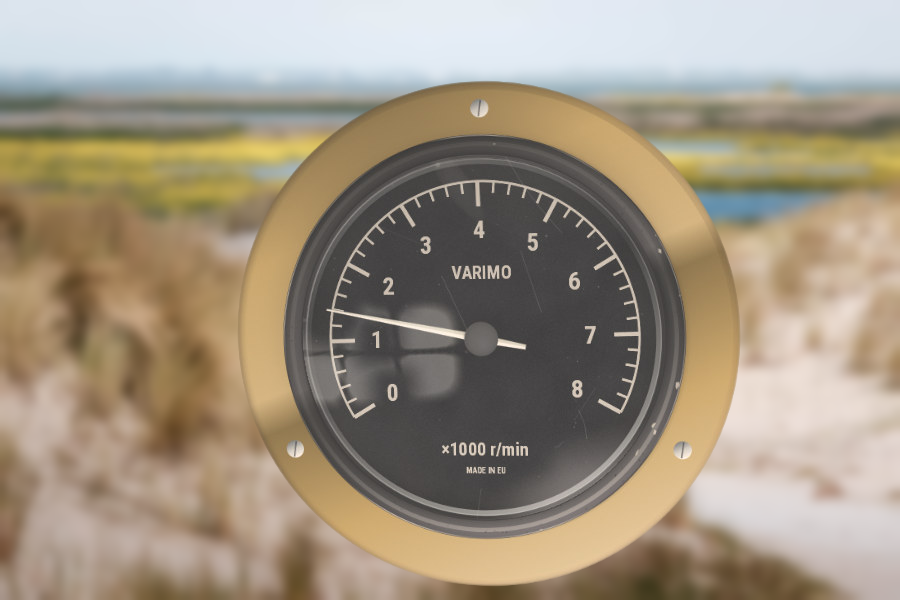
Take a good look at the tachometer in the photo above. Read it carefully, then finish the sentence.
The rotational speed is 1400 rpm
